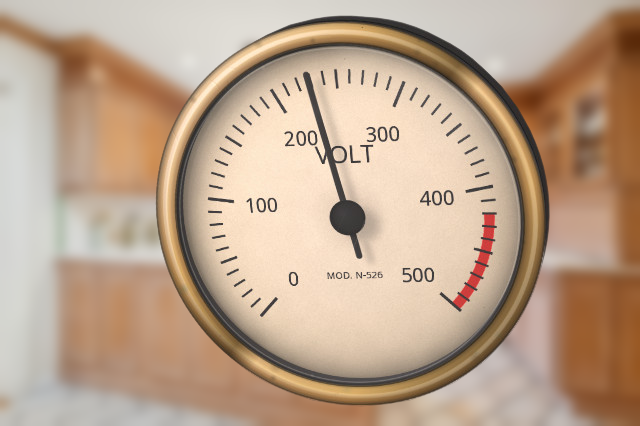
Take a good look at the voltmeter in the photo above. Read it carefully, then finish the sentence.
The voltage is 230 V
